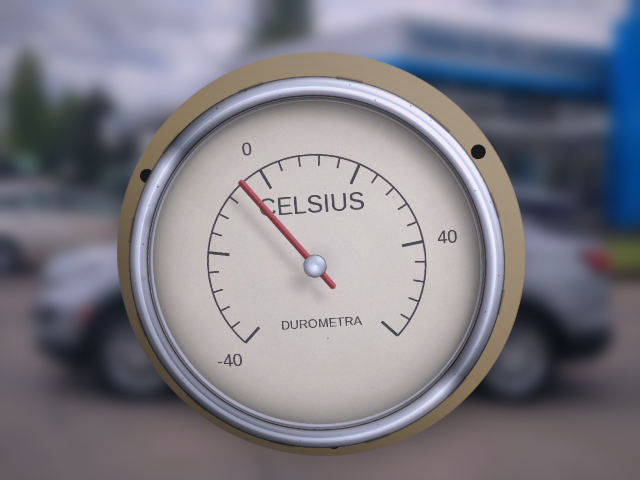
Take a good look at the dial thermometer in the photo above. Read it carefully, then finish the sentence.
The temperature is -4 °C
